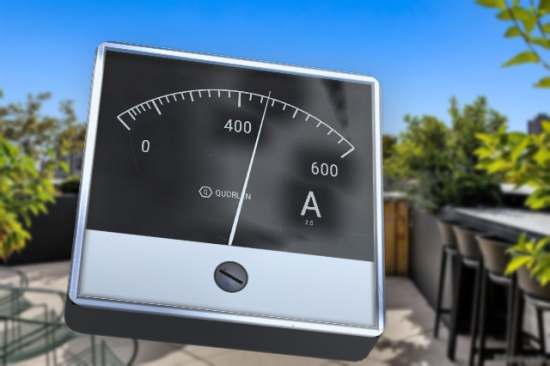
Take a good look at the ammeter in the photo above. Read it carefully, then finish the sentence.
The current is 450 A
